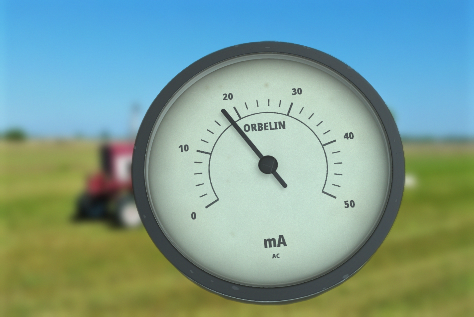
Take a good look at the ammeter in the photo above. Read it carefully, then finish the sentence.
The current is 18 mA
